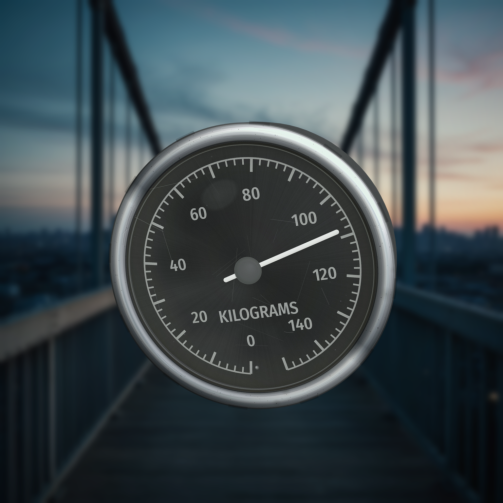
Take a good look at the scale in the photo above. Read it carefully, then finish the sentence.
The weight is 108 kg
